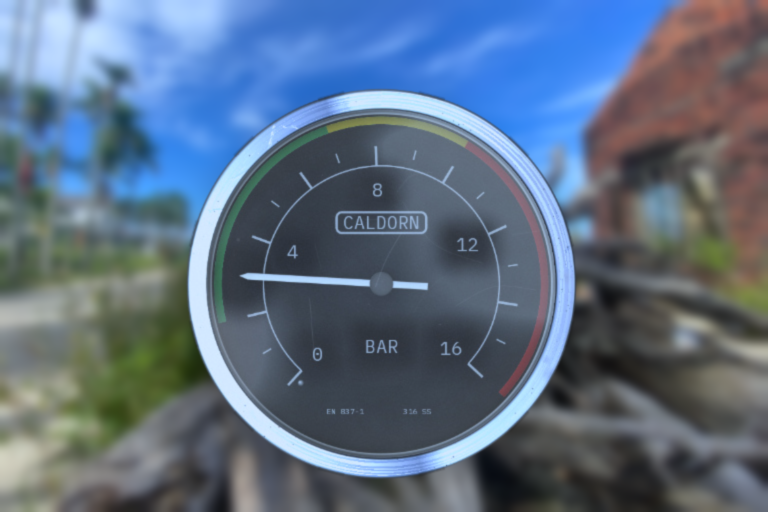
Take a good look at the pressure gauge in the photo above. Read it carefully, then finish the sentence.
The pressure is 3 bar
